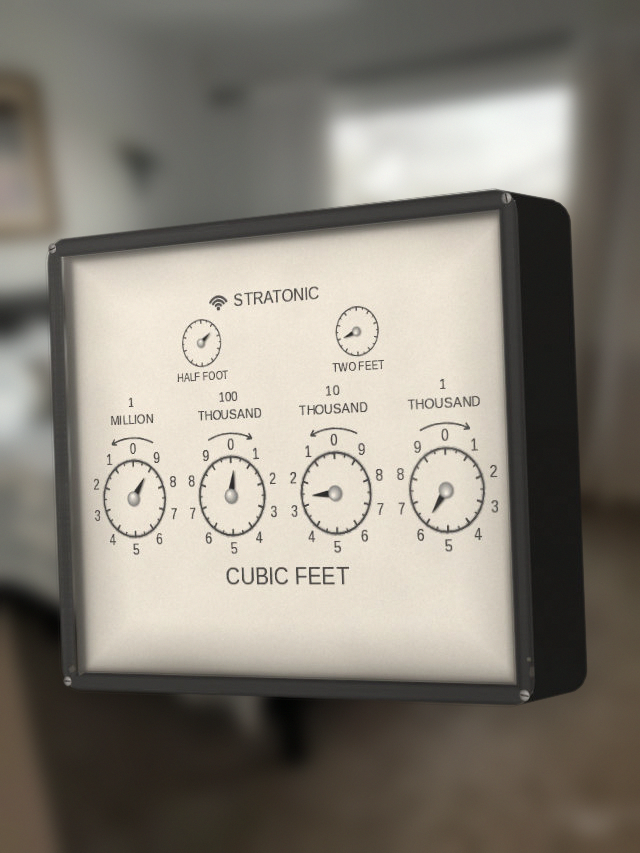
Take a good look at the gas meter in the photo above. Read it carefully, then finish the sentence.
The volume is 902600 ft³
